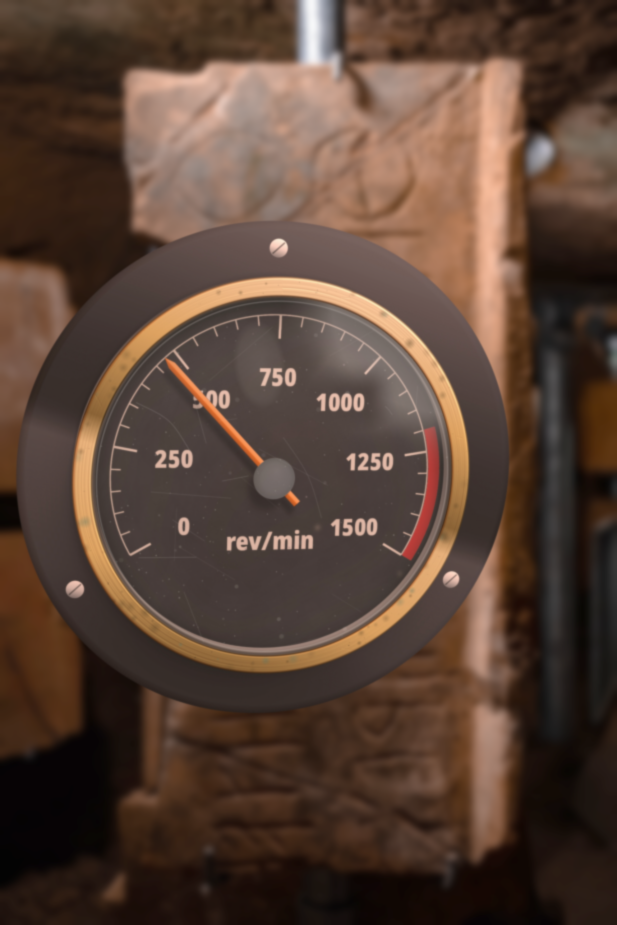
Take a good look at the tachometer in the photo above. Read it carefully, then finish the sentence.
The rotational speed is 475 rpm
